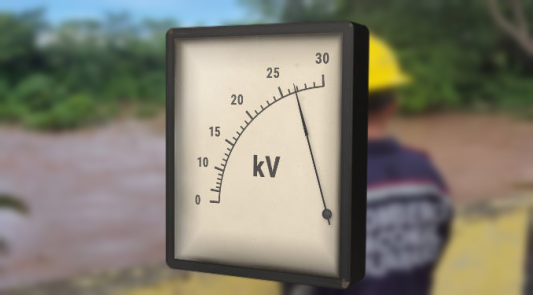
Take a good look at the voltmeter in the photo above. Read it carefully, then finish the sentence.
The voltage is 27 kV
